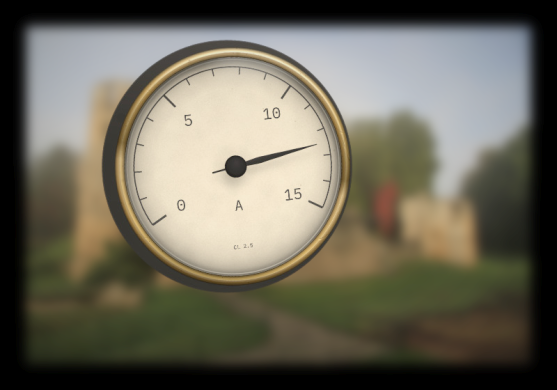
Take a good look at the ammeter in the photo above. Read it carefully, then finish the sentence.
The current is 12.5 A
